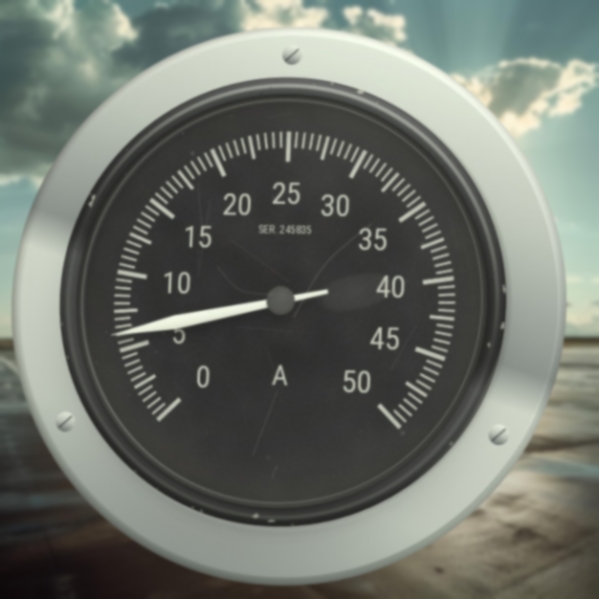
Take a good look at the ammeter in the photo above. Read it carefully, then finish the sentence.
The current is 6 A
